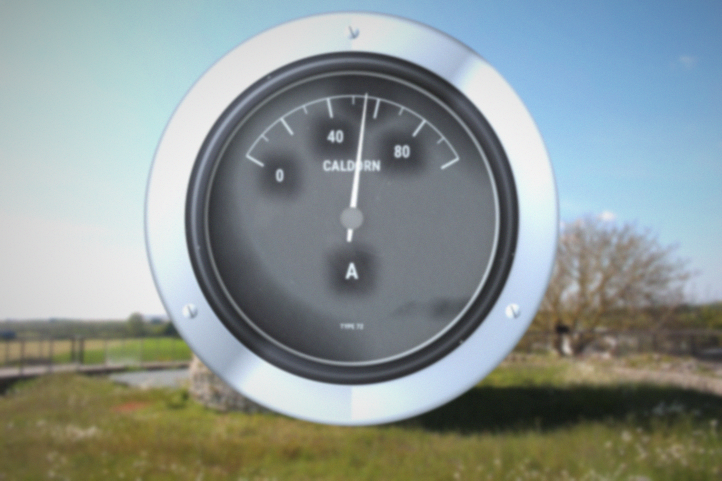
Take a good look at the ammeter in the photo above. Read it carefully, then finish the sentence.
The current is 55 A
